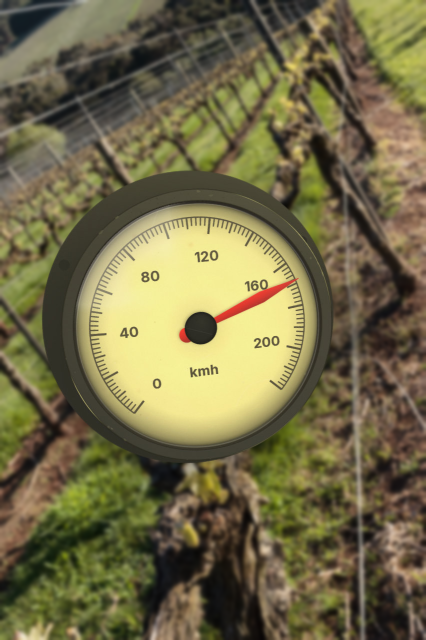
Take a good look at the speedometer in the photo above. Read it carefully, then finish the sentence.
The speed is 168 km/h
